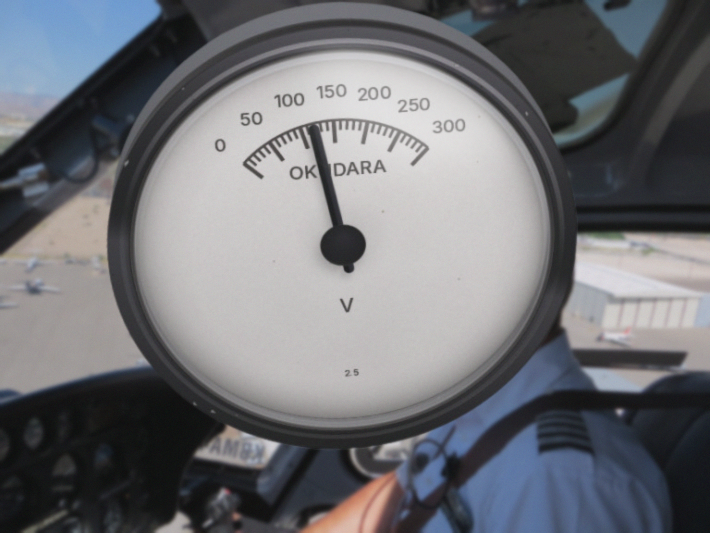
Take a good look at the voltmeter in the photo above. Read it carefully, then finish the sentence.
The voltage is 120 V
